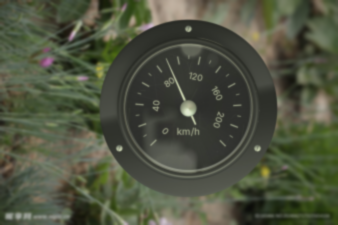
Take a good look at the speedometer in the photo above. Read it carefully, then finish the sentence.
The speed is 90 km/h
